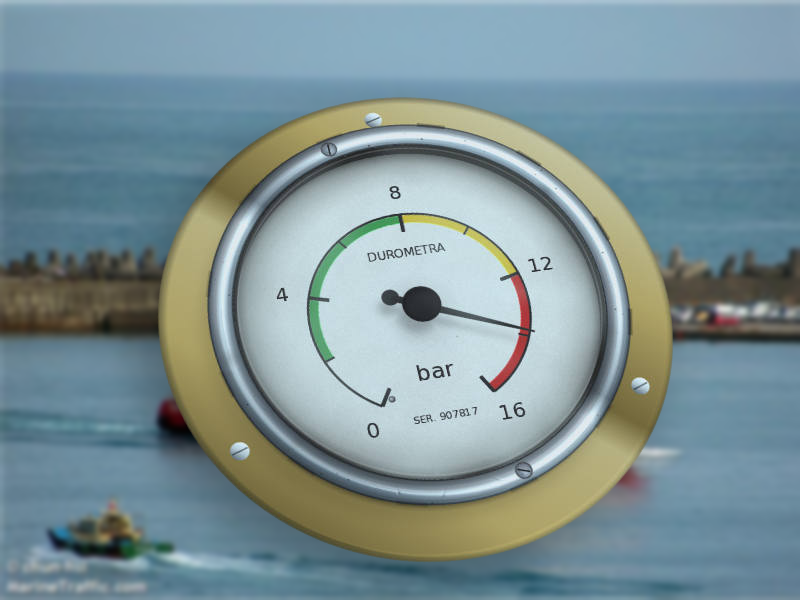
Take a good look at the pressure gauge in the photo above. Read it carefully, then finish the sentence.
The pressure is 14 bar
